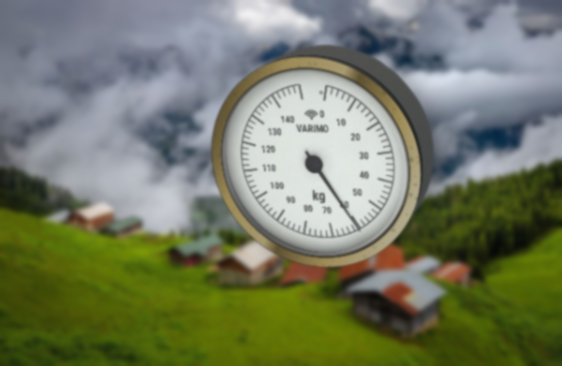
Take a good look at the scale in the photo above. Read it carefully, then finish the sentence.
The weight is 60 kg
